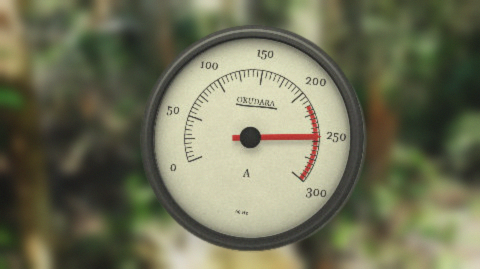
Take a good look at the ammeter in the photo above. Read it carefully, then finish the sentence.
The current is 250 A
